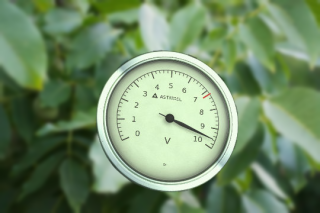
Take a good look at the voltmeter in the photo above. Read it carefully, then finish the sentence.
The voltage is 9.6 V
